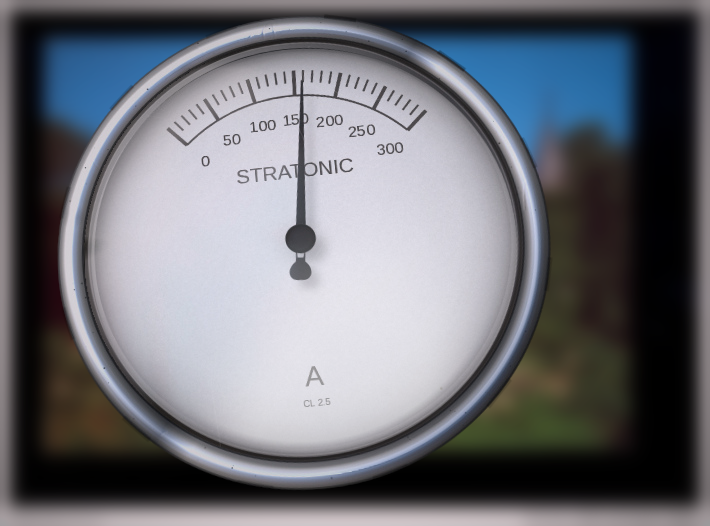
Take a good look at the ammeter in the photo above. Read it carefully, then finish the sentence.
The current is 160 A
